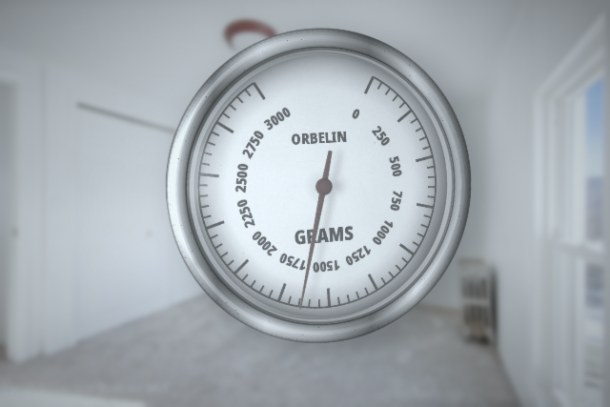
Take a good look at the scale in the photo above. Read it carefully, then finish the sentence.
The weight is 1650 g
